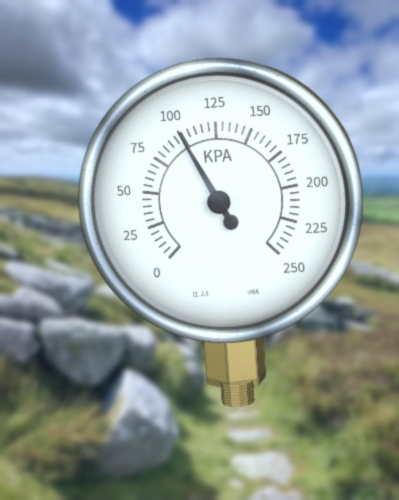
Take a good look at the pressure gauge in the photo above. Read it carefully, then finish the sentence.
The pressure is 100 kPa
